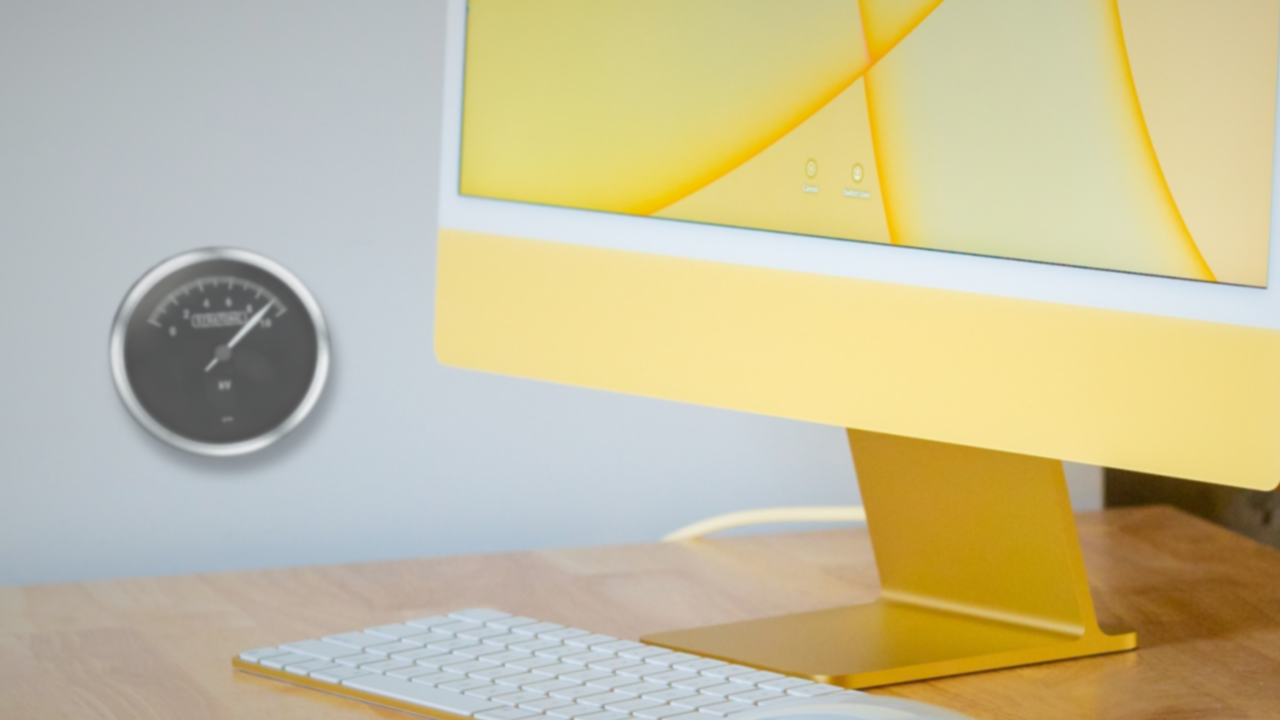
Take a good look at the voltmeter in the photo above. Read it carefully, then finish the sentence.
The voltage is 9 kV
